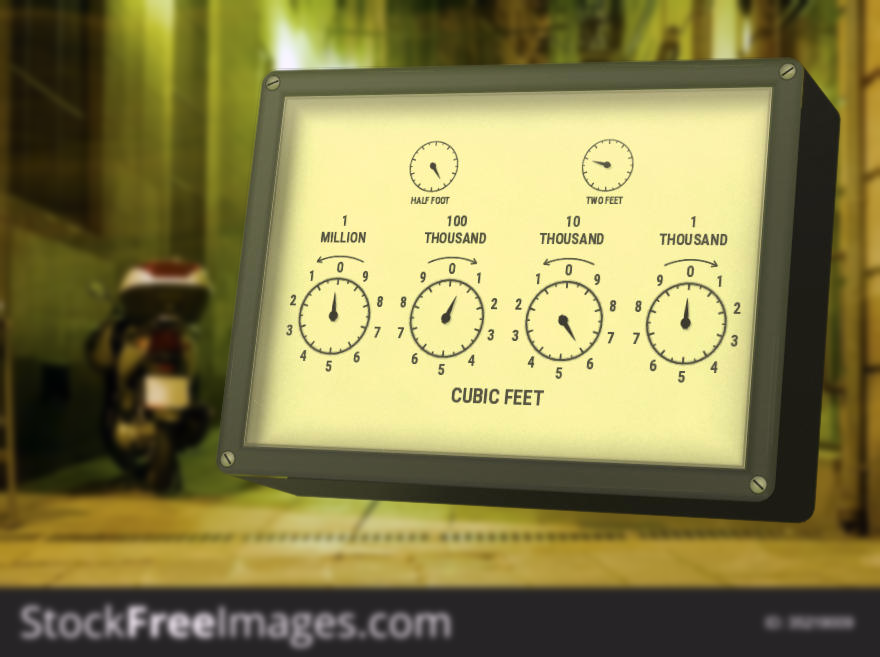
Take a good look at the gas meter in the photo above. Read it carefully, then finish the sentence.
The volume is 6000 ft³
